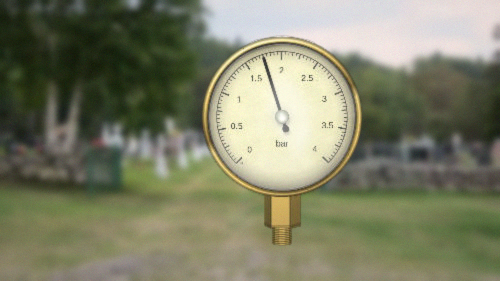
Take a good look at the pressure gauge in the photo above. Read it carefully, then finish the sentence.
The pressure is 1.75 bar
